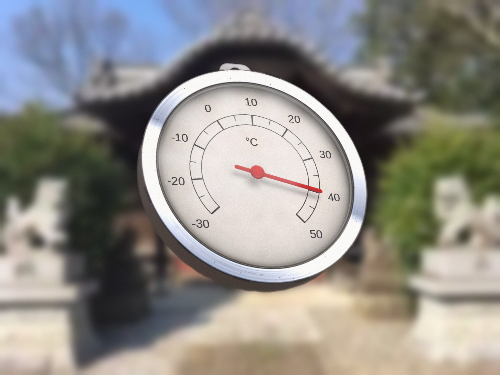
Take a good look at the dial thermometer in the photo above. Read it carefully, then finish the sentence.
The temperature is 40 °C
